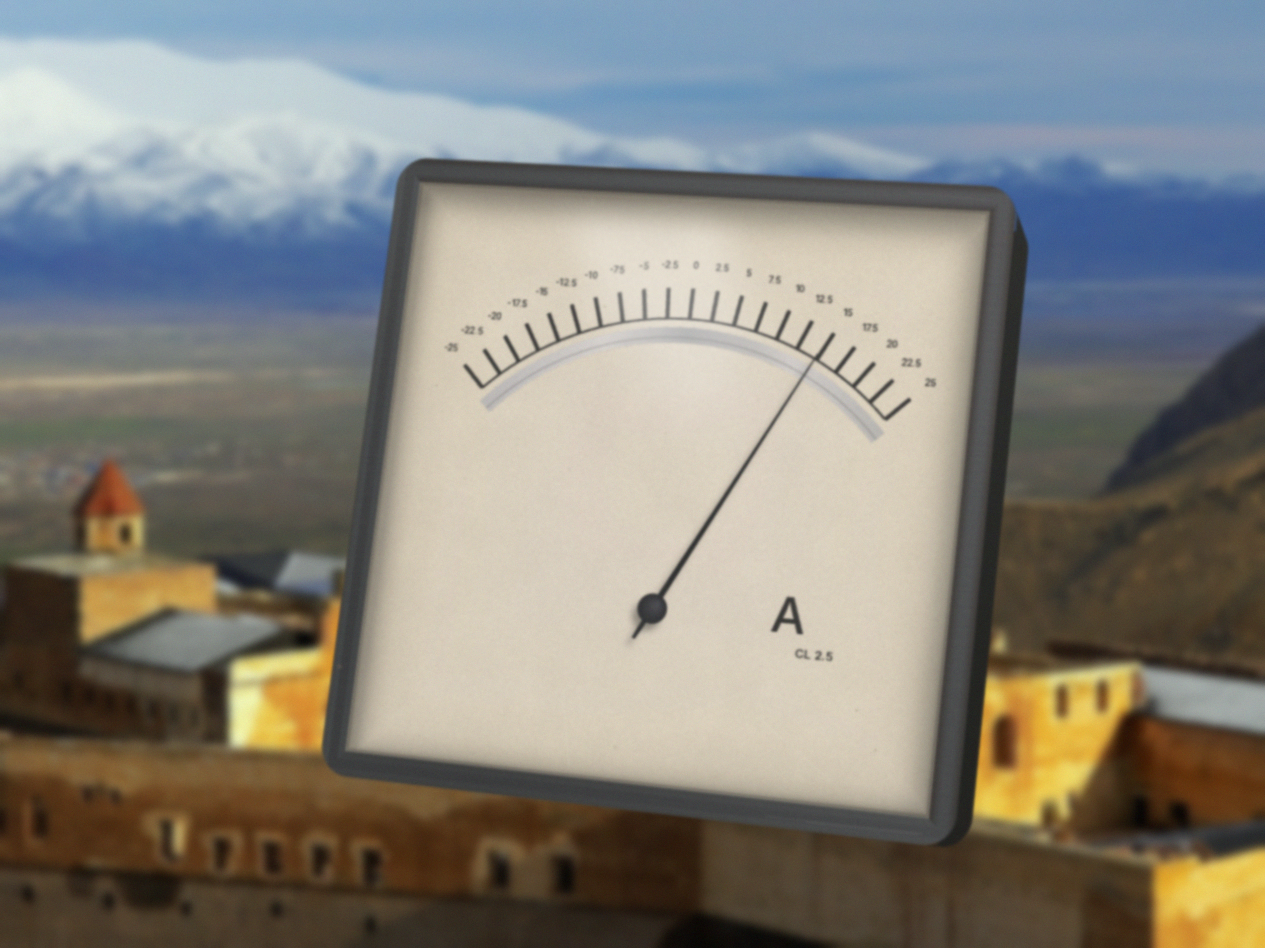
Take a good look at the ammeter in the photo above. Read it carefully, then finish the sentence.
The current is 15 A
